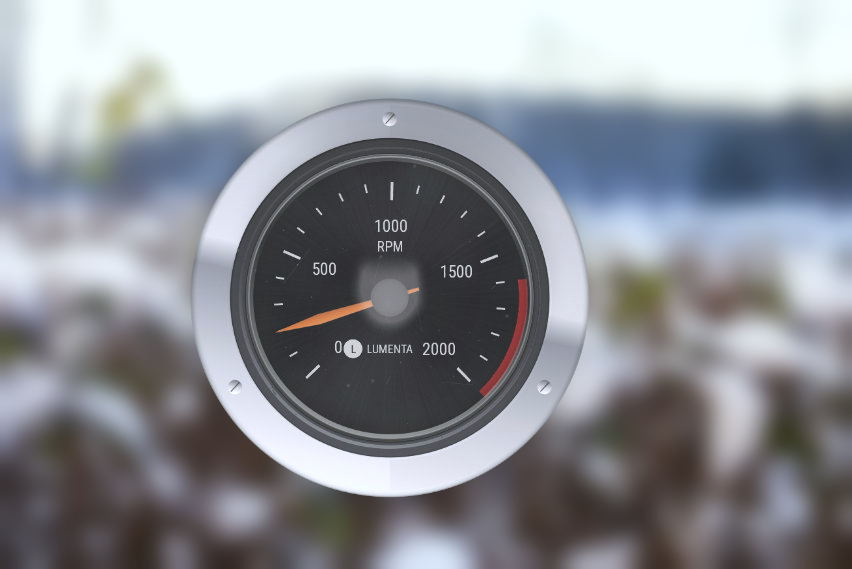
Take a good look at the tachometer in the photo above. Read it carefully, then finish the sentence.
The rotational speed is 200 rpm
